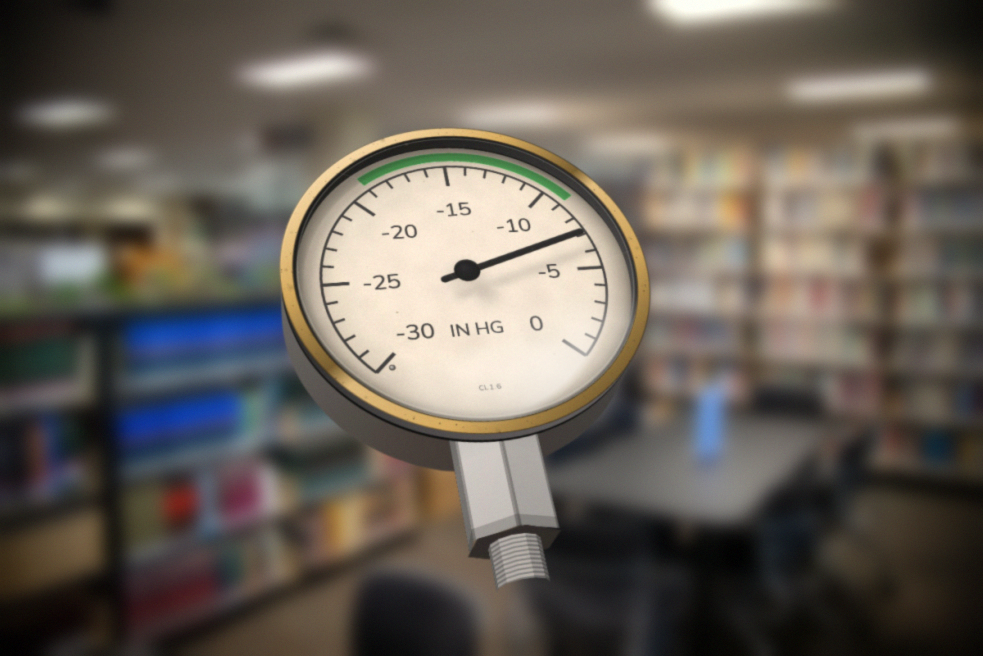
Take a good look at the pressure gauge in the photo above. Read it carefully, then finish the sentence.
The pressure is -7 inHg
